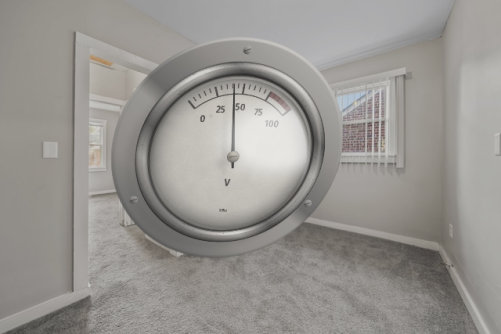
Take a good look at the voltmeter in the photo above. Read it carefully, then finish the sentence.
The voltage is 40 V
